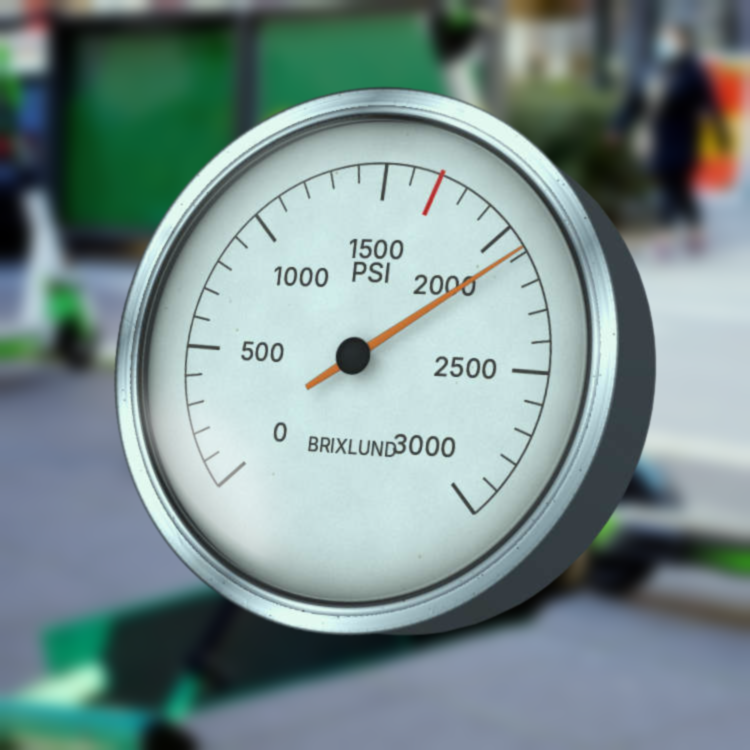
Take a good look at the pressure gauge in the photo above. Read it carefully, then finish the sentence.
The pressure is 2100 psi
